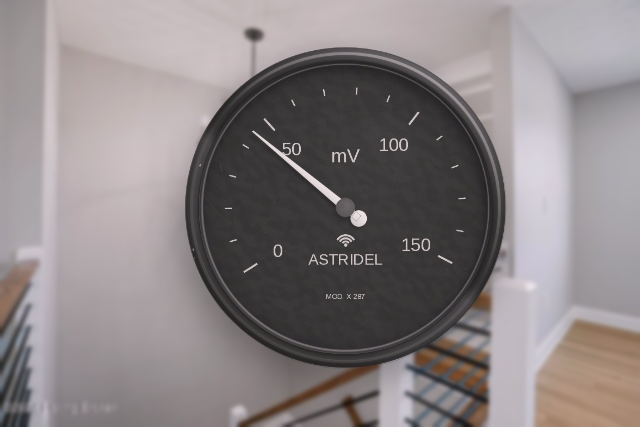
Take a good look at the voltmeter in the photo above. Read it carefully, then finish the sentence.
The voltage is 45 mV
